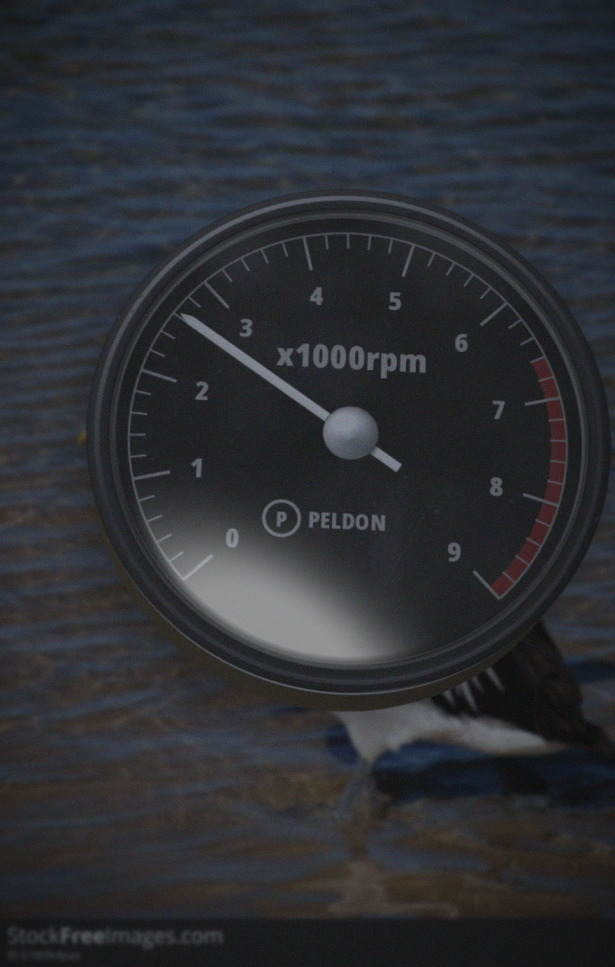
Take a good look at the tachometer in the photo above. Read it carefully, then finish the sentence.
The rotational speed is 2600 rpm
